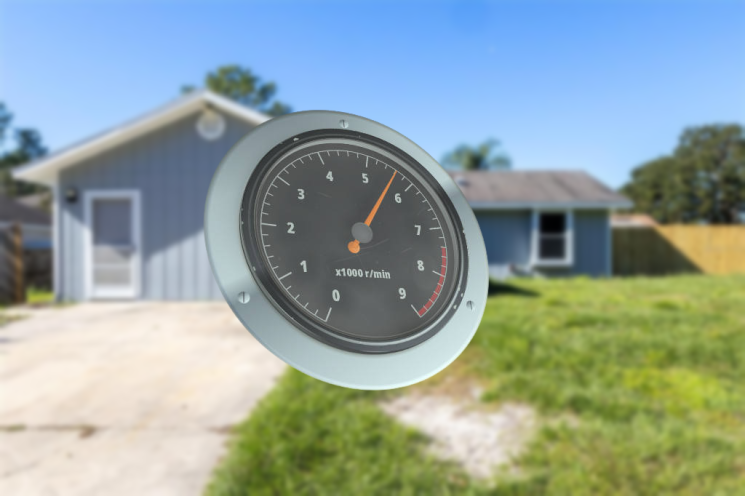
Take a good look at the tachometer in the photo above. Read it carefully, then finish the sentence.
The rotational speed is 5600 rpm
